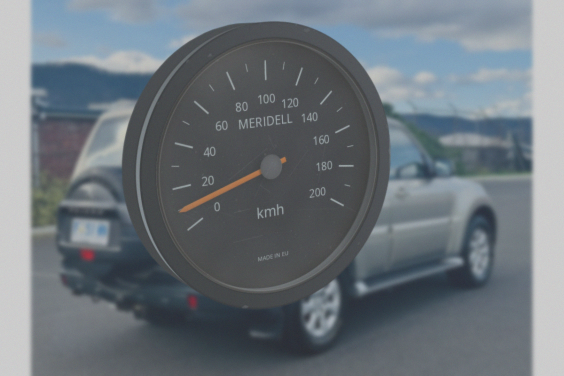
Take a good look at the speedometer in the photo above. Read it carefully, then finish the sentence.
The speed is 10 km/h
